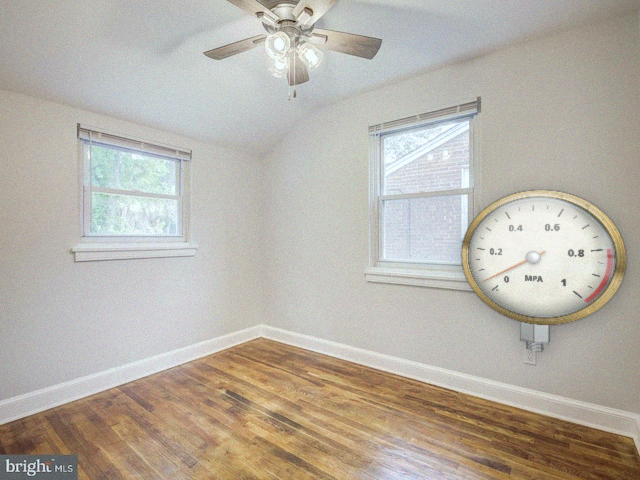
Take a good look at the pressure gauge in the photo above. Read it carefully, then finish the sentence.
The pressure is 0.05 MPa
